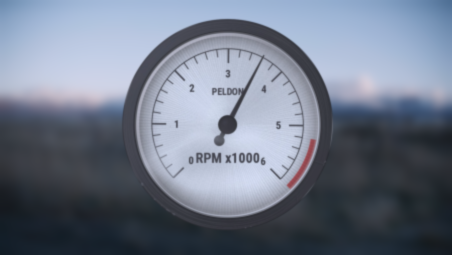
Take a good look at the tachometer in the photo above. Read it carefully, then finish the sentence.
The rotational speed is 3600 rpm
